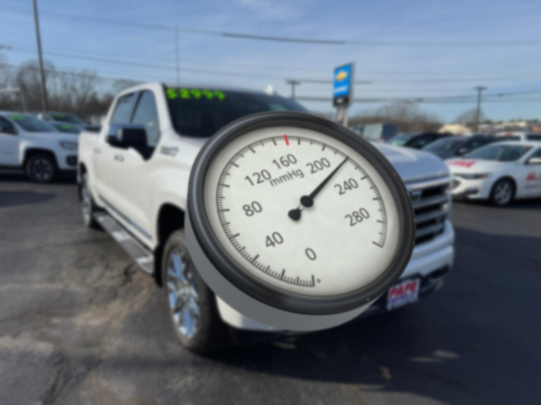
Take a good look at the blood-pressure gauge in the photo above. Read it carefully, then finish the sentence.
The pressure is 220 mmHg
